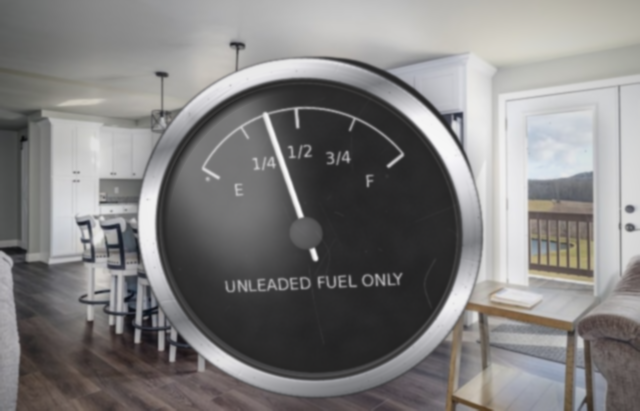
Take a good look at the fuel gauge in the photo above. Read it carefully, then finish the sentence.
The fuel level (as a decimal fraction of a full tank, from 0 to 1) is 0.375
